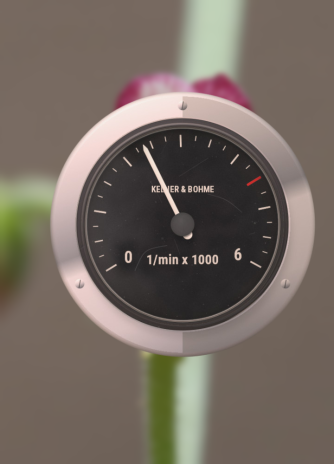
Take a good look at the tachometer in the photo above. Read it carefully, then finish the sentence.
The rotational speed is 2375 rpm
